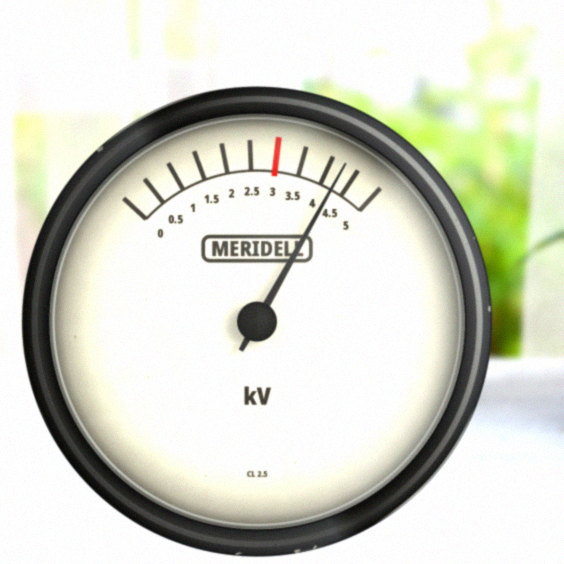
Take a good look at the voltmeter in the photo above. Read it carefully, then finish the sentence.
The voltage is 4.25 kV
